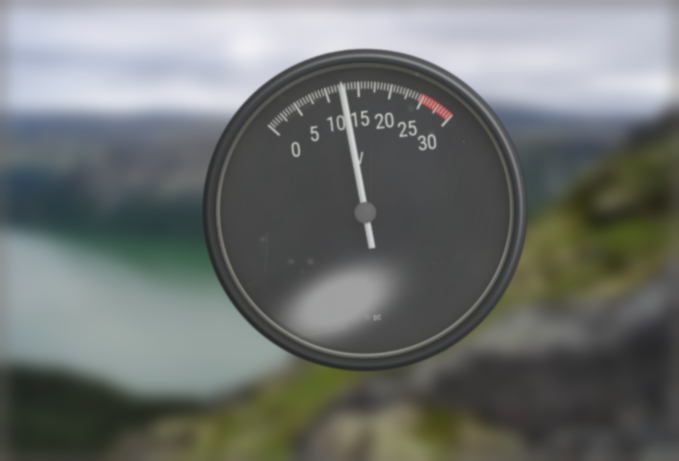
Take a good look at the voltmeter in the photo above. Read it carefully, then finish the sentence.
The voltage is 12.5 V
